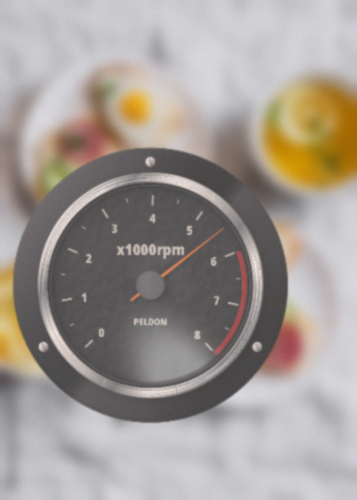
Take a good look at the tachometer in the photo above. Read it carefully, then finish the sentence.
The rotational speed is 5500 rpm
